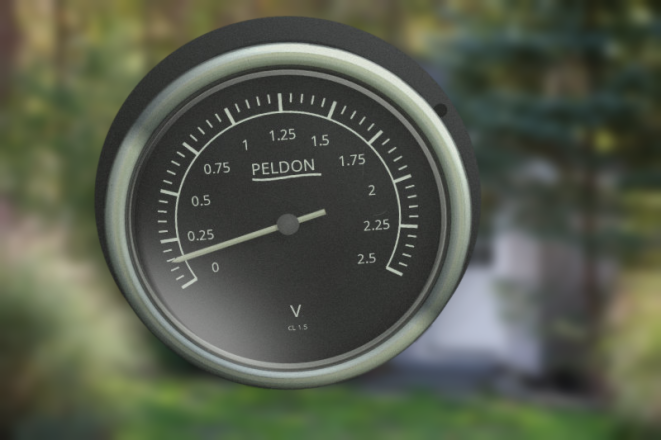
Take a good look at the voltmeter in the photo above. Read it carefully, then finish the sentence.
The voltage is 0.15 V
